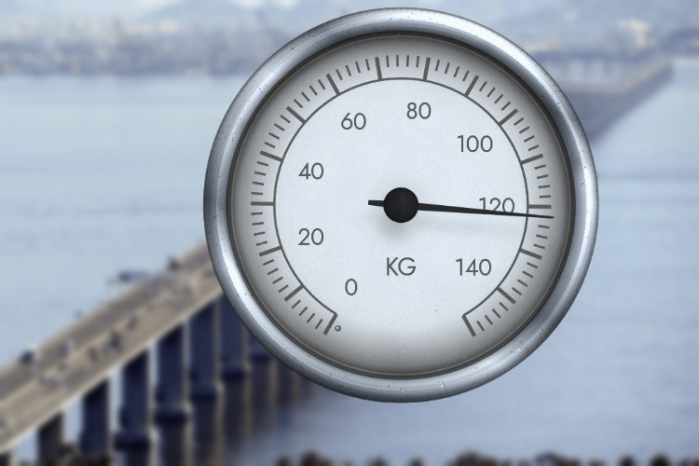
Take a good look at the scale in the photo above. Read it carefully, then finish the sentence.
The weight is 122 kg
